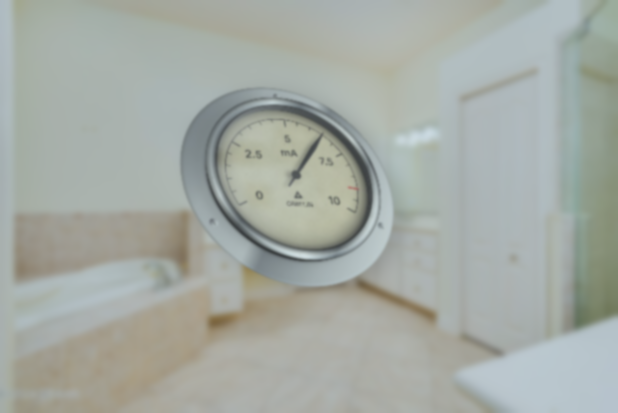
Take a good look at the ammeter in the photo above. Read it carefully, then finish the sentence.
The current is 6.5 mA
